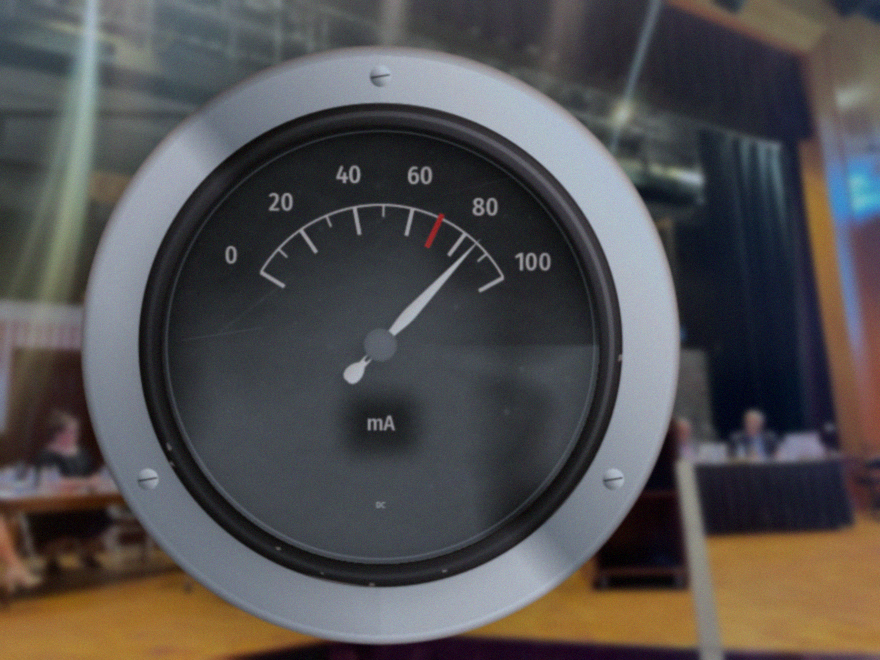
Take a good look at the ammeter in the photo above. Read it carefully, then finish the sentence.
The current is 85 mA
